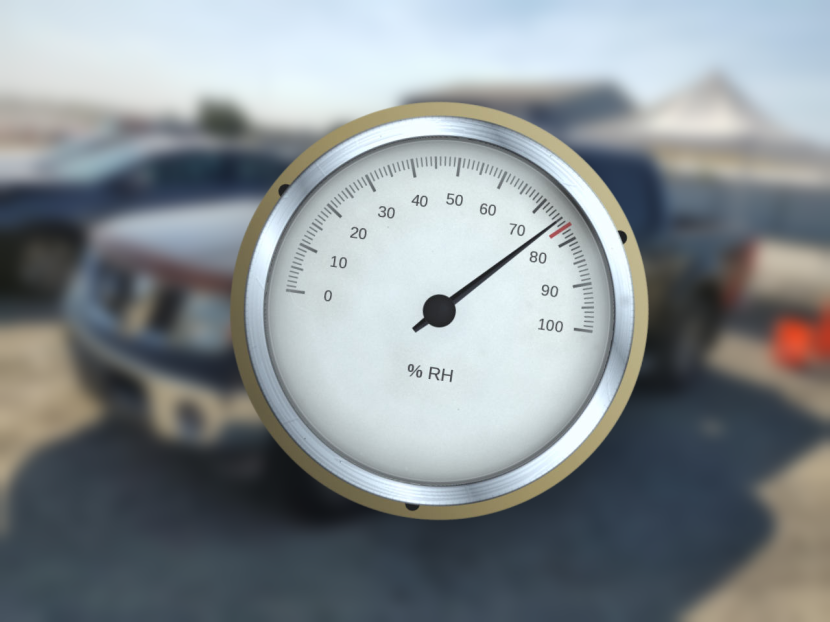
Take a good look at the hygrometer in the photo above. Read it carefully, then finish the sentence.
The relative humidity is 75 %
